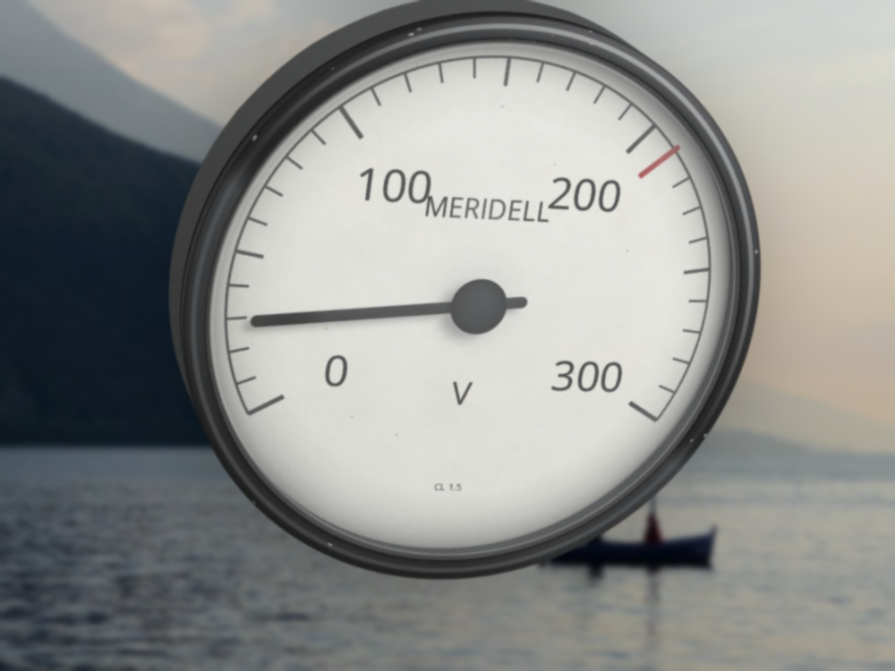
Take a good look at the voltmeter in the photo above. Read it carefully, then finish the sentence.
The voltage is 30 V
